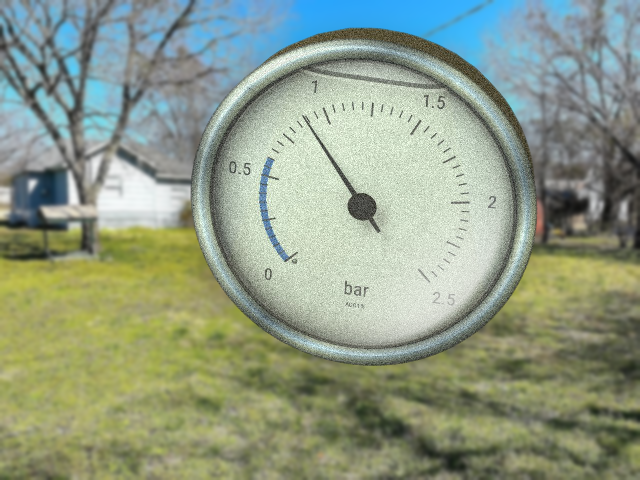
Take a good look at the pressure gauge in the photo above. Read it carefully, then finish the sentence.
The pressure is 0.9 bar
